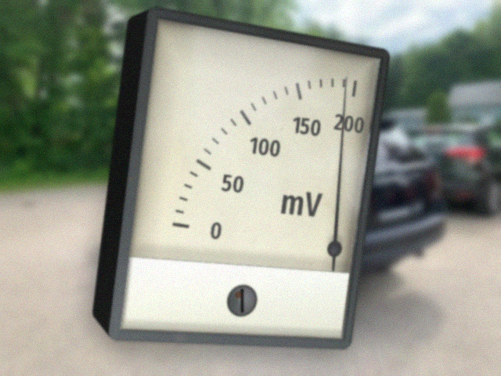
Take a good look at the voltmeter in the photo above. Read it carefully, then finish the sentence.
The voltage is 190 mV
